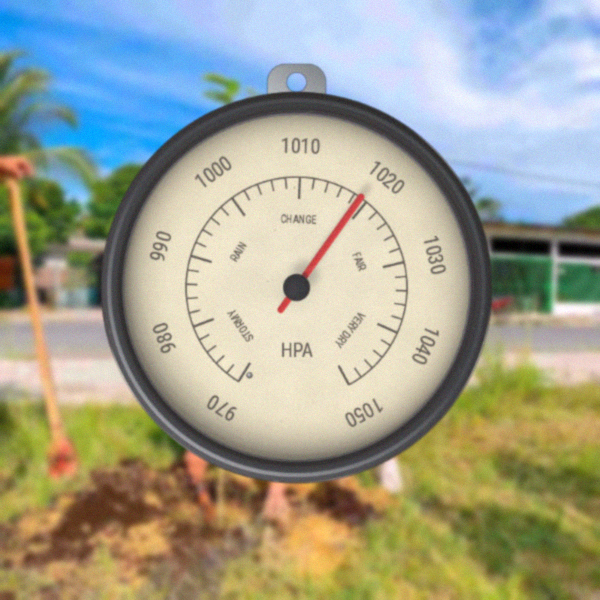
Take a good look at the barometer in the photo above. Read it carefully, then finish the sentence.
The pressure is 1019 hPa
